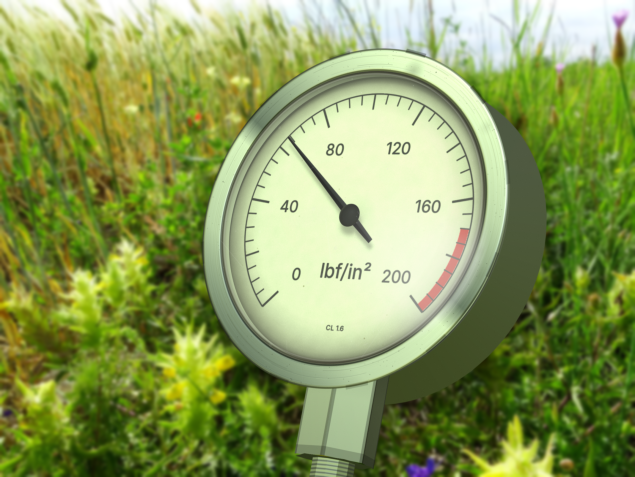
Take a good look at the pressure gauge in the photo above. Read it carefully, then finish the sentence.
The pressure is 65 psi
